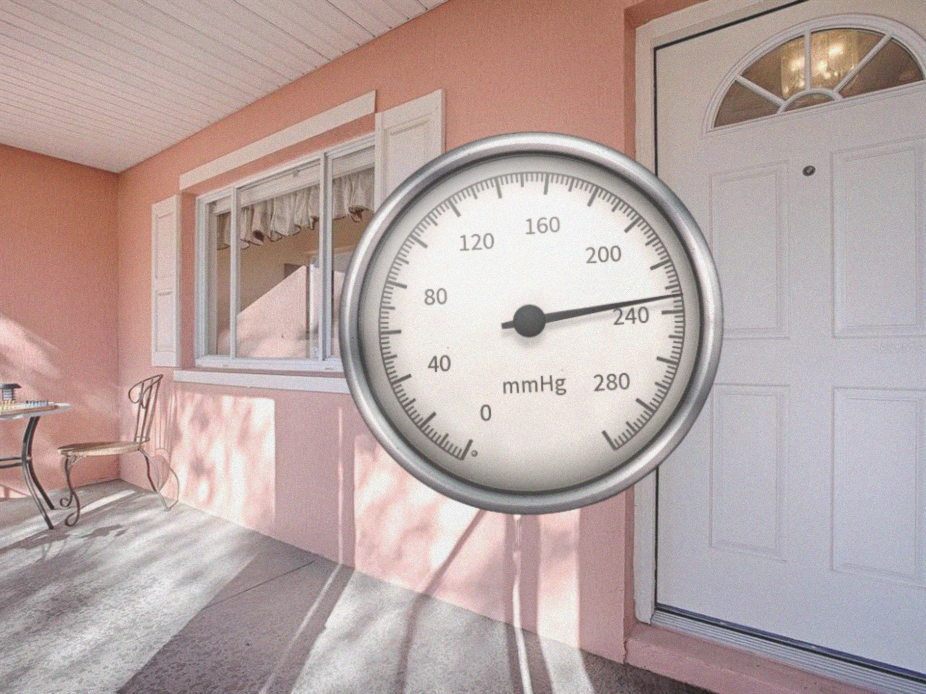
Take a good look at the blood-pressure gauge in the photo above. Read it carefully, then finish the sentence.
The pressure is 234 mmHg
